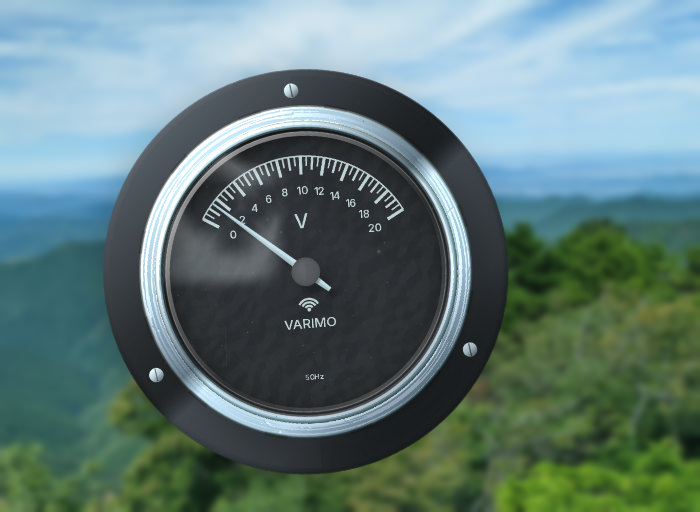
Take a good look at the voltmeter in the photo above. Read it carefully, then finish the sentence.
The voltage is 1.5 V
